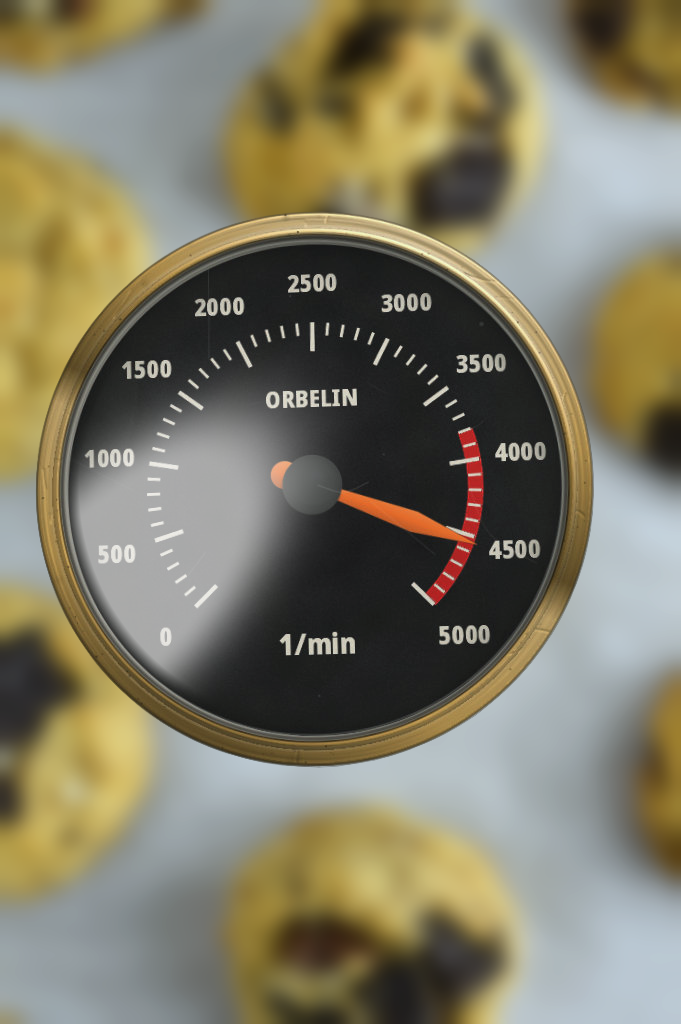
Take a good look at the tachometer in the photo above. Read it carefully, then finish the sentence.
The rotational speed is 4550 rpm
